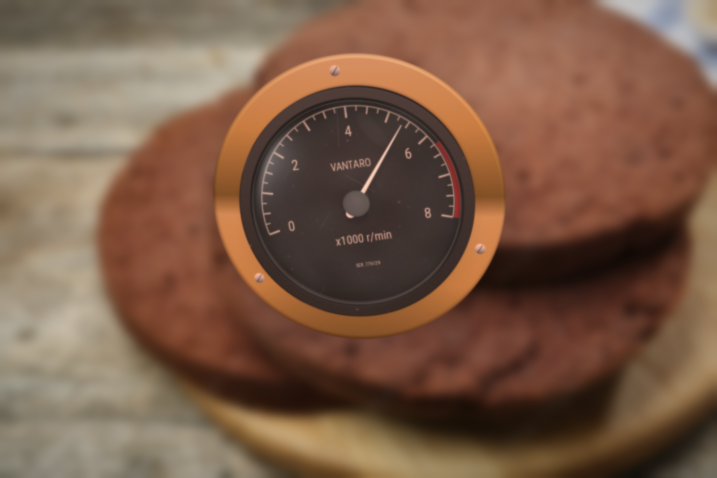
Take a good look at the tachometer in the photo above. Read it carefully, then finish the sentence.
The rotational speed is 5375 rpm
